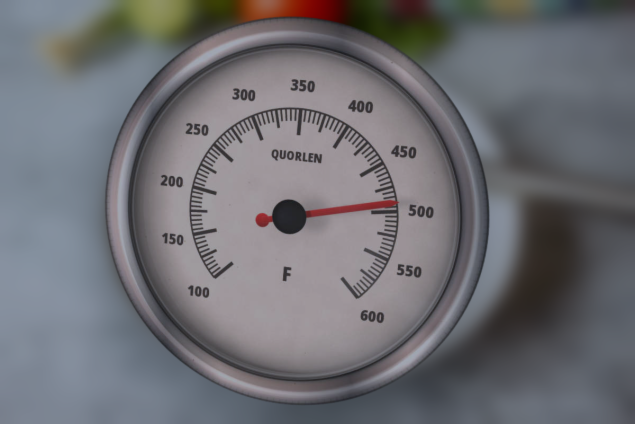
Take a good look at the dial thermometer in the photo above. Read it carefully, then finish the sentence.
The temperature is 490 °F
